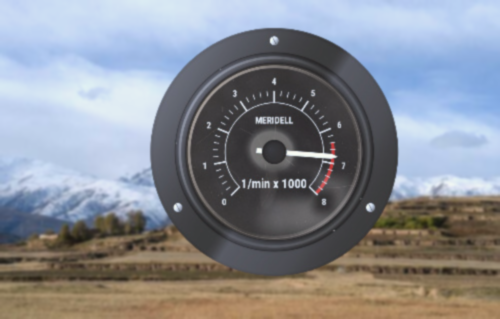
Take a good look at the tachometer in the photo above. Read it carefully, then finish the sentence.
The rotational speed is 6800 rpm
